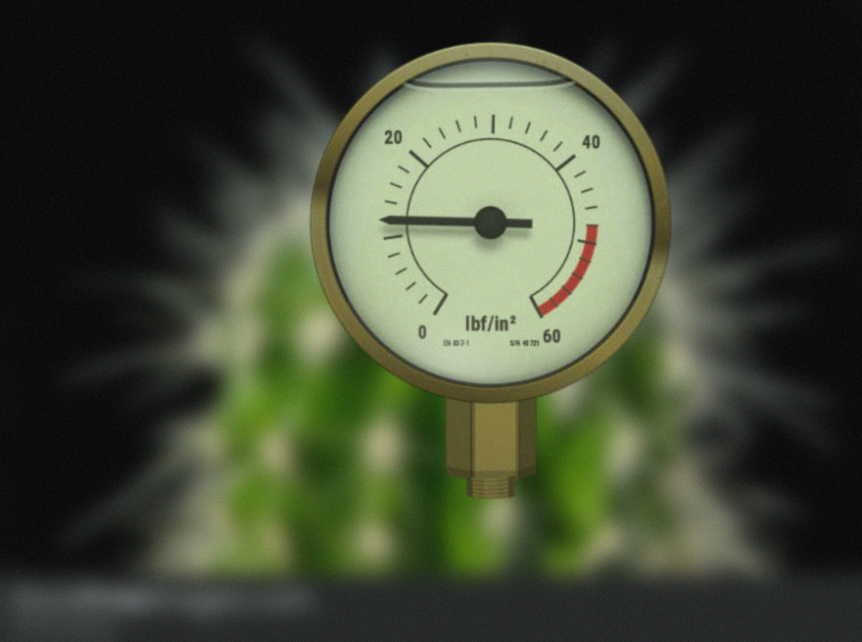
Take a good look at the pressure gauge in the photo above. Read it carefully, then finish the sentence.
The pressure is 12 psi
